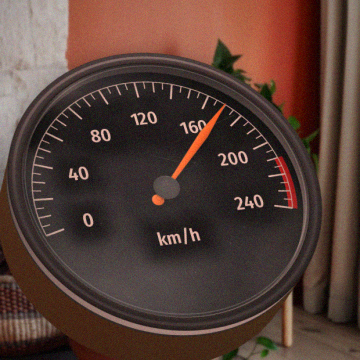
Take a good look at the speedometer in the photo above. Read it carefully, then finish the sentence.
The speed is 170 km/h
